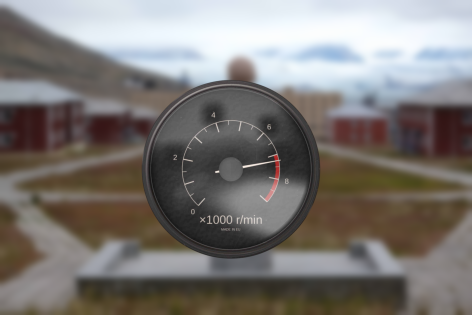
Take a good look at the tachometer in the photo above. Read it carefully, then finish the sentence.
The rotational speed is 7250 rpm
